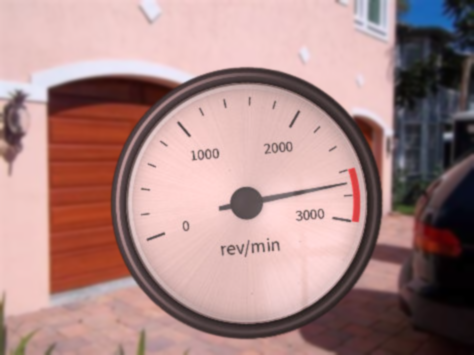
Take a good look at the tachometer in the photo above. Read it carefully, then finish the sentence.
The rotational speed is 2700 rpm
